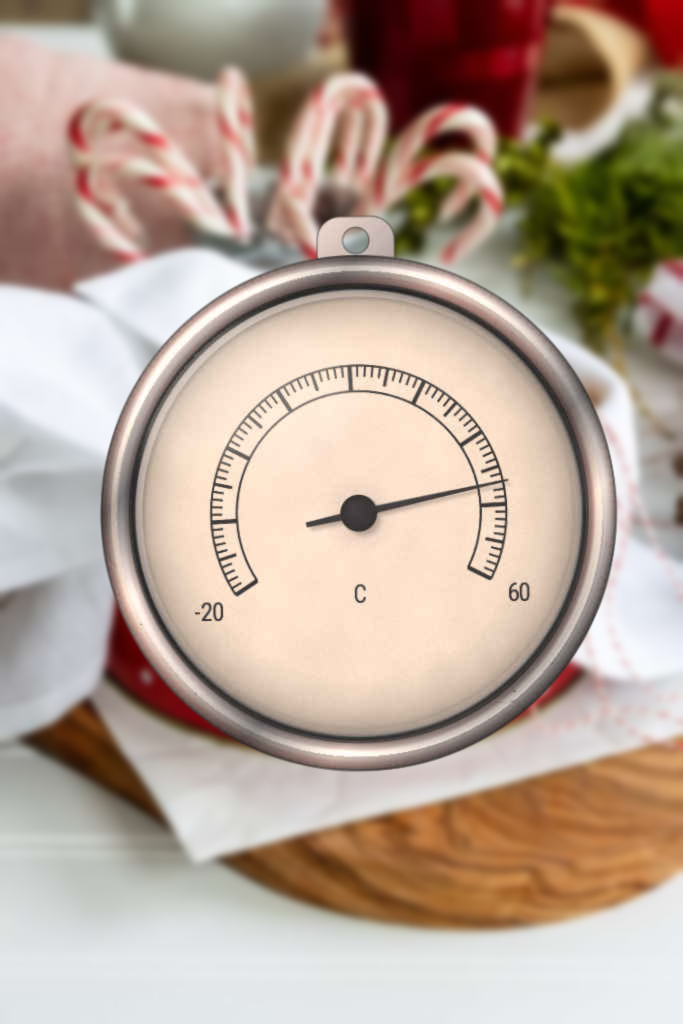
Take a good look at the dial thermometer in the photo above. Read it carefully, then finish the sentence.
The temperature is 47 °C
